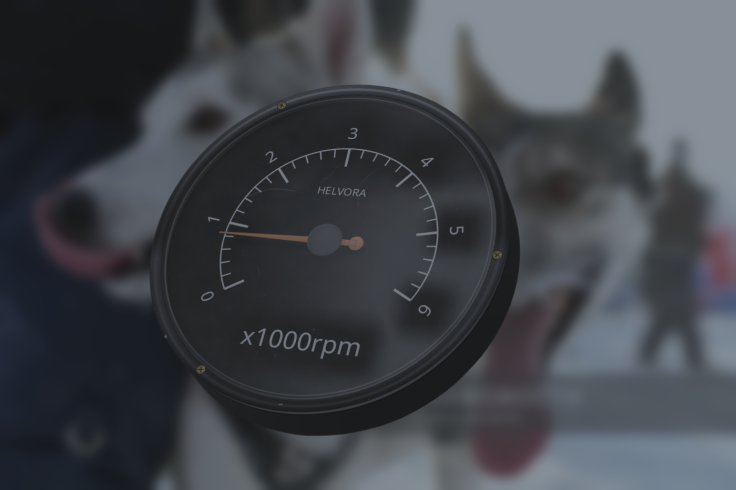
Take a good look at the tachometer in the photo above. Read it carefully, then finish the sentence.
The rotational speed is 800 rpm
